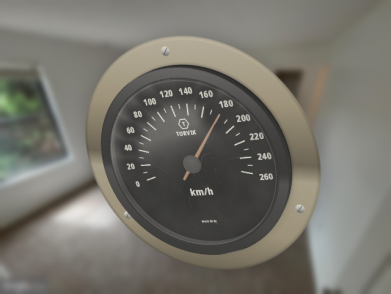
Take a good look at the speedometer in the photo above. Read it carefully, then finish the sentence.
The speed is 180 km/h
